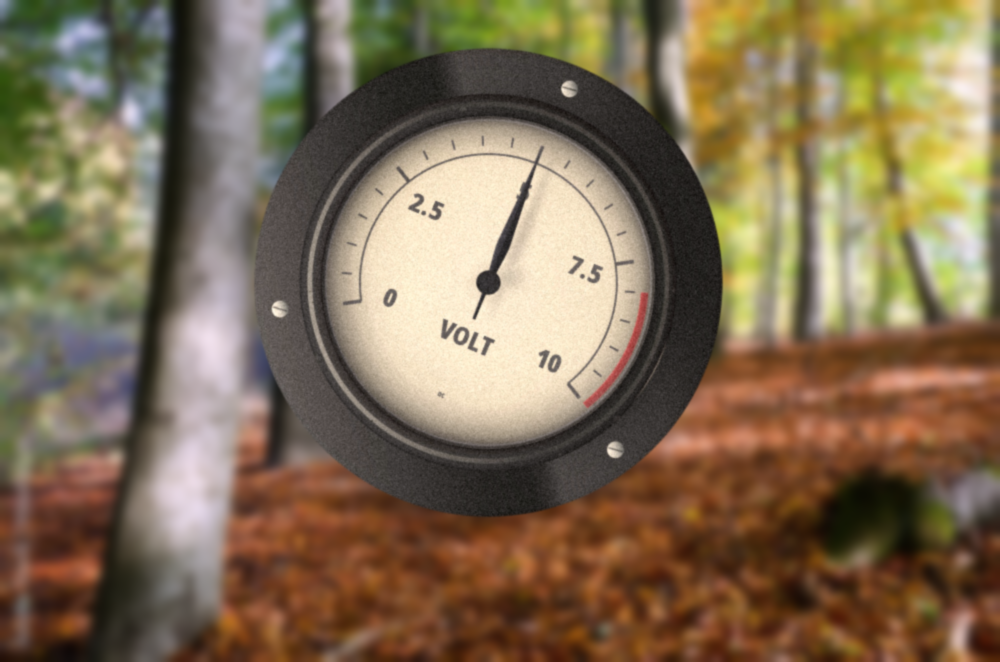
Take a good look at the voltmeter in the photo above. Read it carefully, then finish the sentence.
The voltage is 5 V
